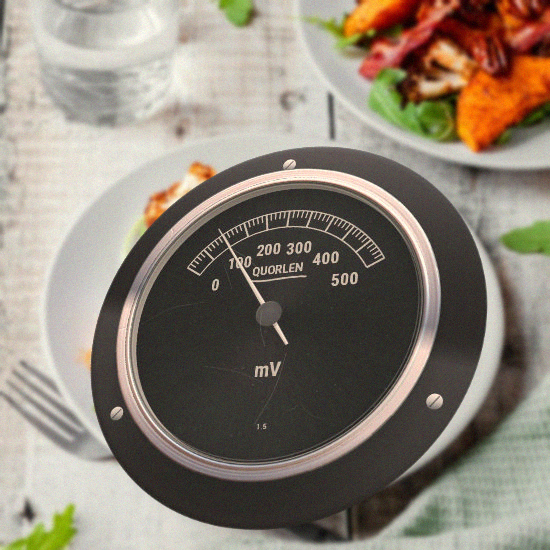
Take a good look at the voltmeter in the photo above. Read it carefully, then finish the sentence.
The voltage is 100 mV
